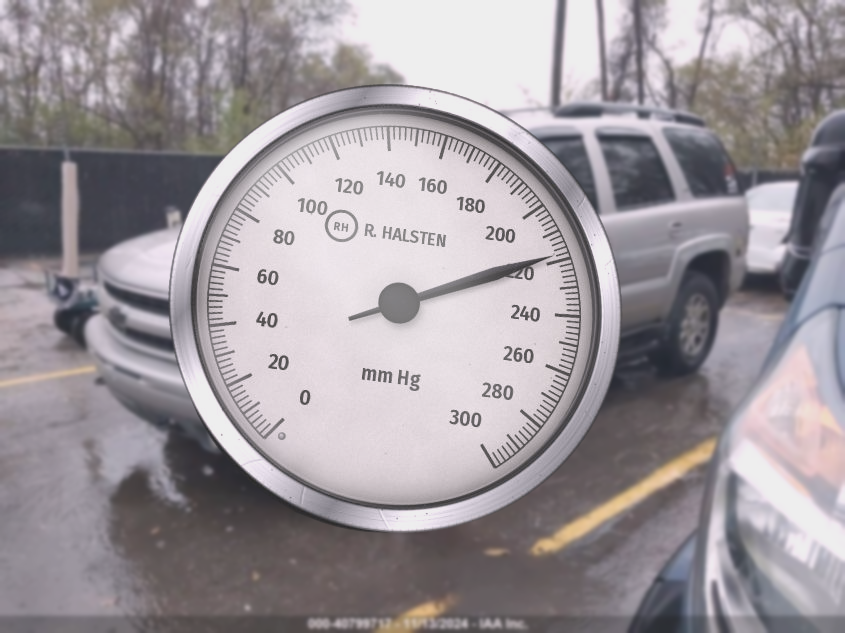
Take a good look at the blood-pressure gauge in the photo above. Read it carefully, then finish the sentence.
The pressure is 218 mmHg
